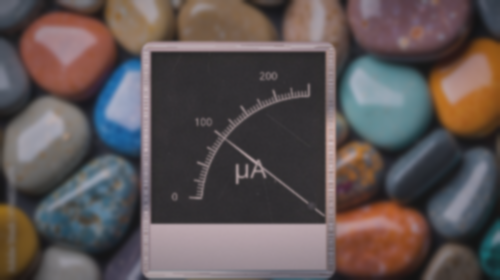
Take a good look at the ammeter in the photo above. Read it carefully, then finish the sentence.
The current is 100 µA
